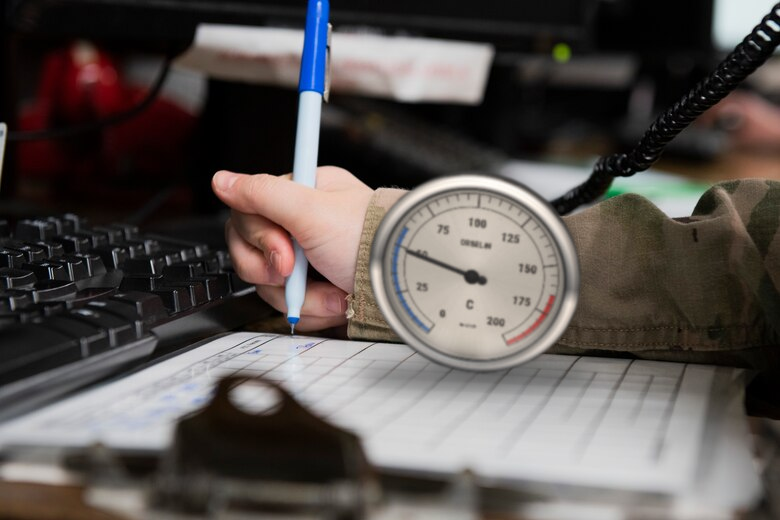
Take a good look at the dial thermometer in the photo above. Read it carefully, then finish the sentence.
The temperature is 50 °C
